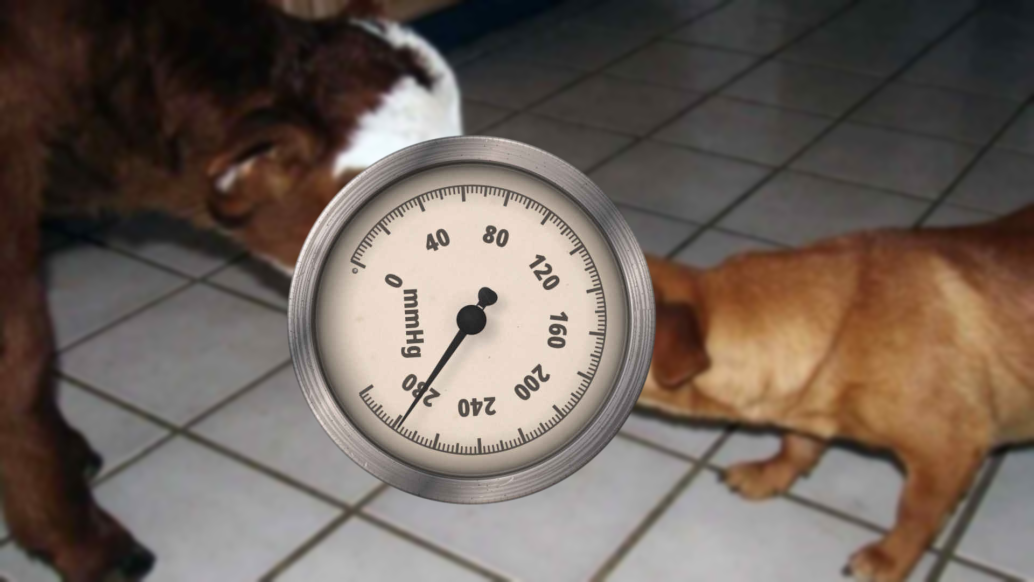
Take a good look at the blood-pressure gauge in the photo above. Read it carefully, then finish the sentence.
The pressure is 278 mmHg
